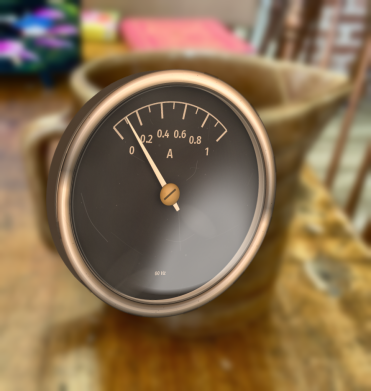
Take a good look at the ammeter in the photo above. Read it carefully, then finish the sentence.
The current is 0.1 A
